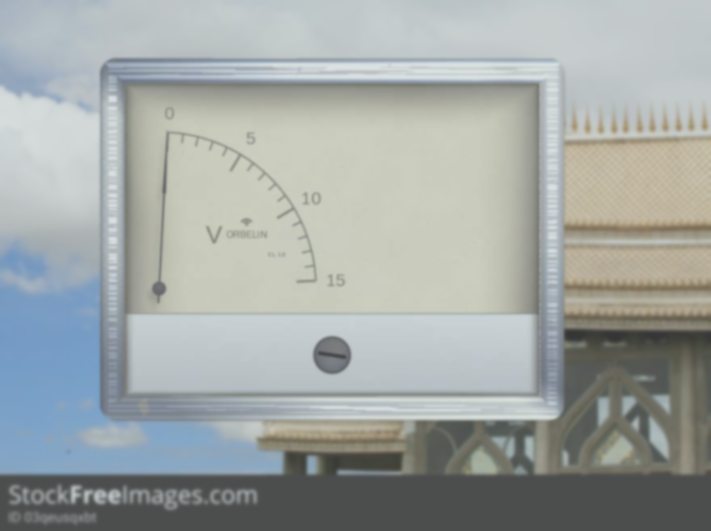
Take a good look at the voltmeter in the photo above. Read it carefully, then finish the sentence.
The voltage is 0 V
